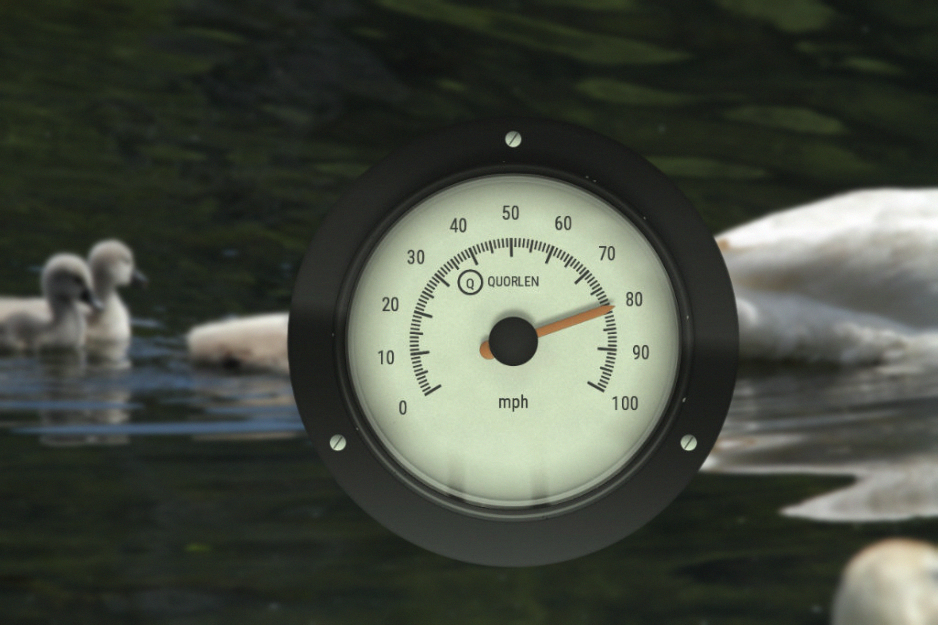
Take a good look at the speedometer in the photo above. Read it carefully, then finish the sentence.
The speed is 80 mph
